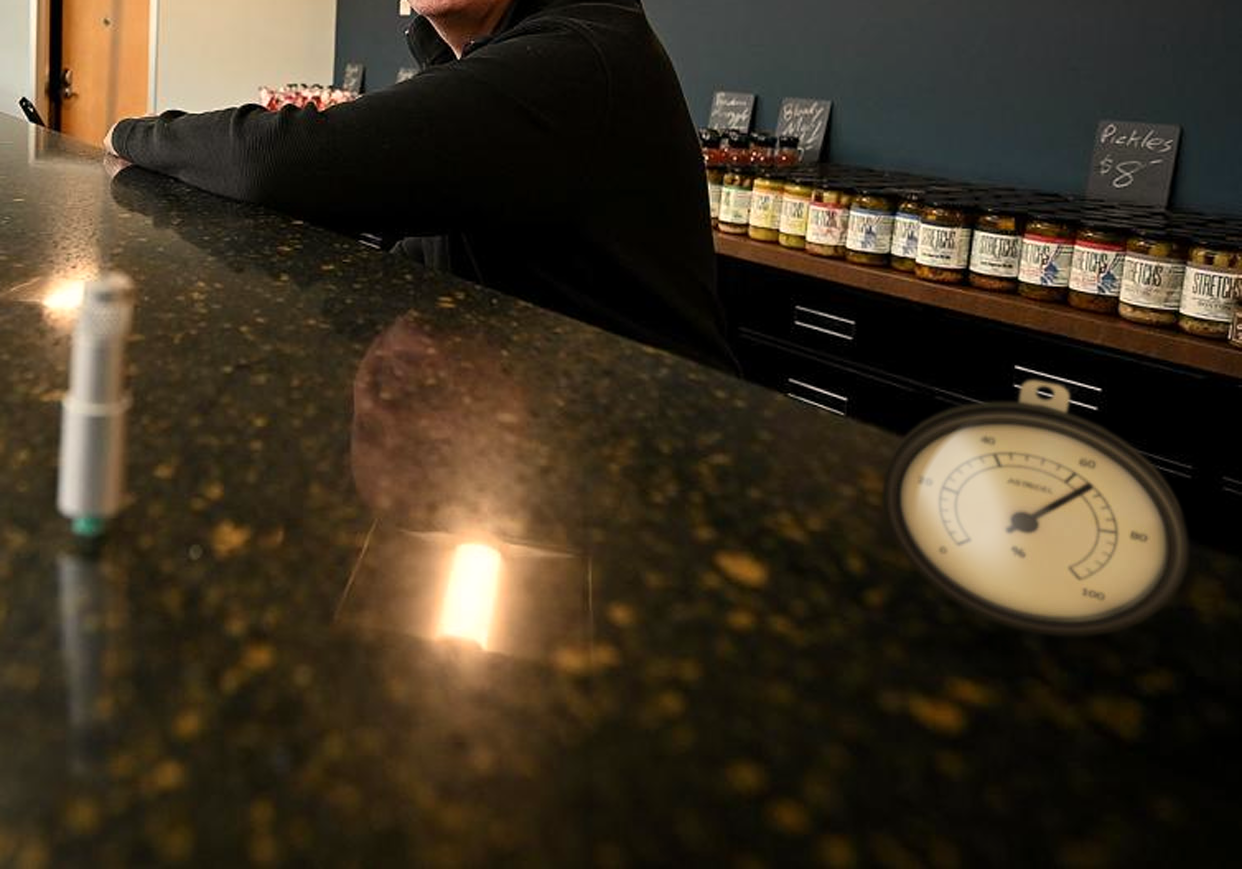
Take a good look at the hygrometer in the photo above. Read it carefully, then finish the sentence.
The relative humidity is 64 %
